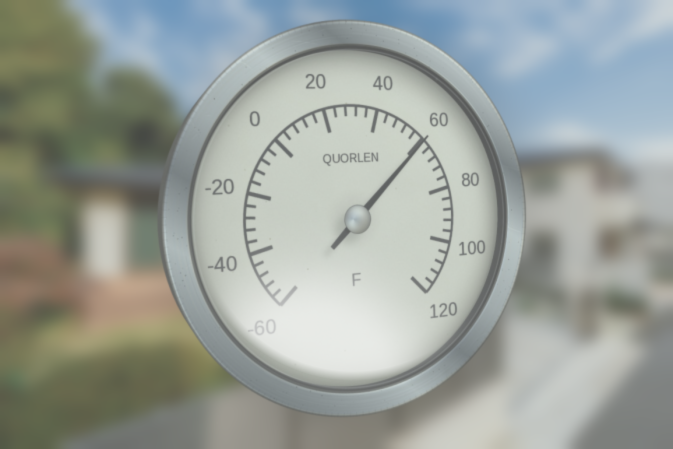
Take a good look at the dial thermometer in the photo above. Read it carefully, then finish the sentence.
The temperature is 60 °F
